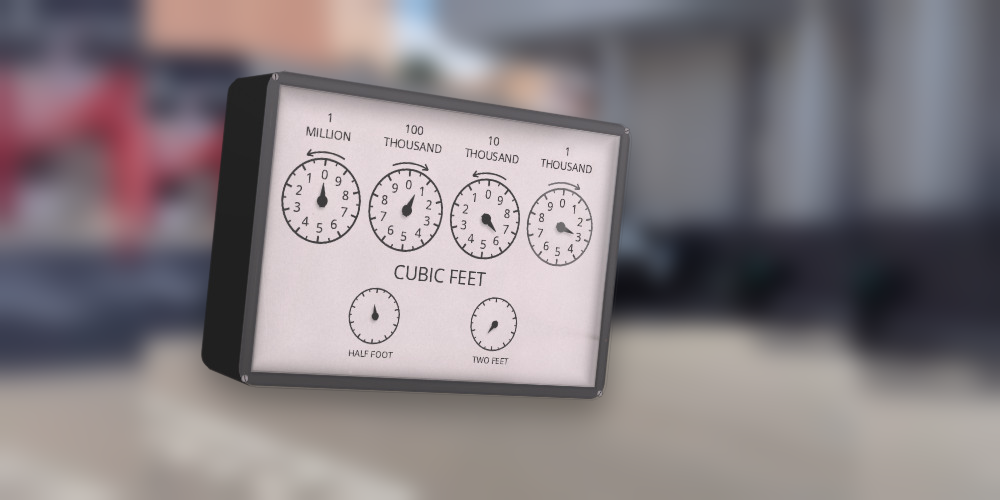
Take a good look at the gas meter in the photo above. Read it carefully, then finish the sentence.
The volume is 6300 ft³
